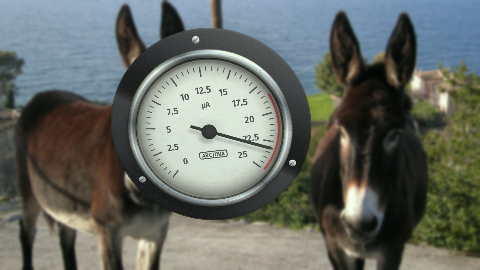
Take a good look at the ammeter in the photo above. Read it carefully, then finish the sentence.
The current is 23 µA
